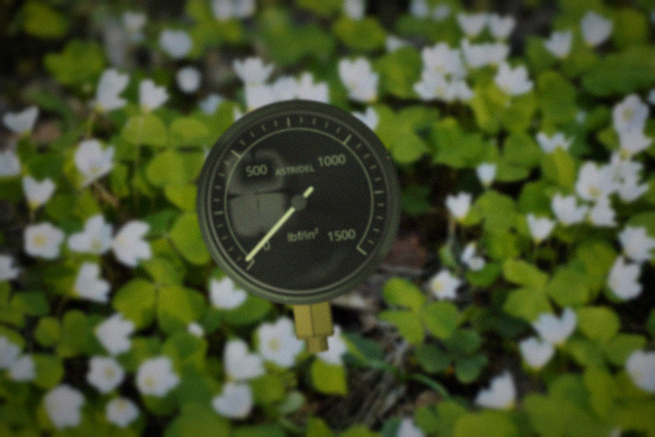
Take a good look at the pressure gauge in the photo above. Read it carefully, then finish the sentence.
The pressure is 25 psi
